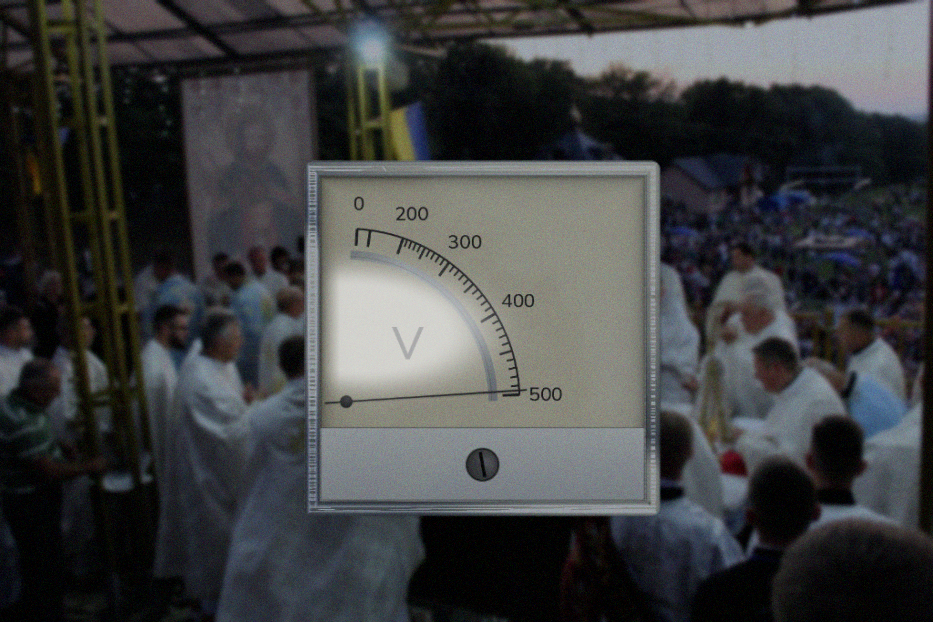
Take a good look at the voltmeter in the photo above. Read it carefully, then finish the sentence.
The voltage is 495 V
